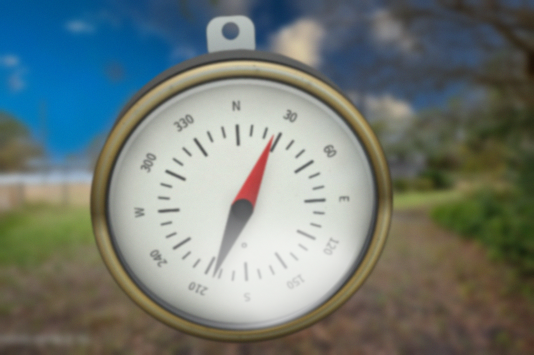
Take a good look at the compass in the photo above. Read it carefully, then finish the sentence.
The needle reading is 25 °
